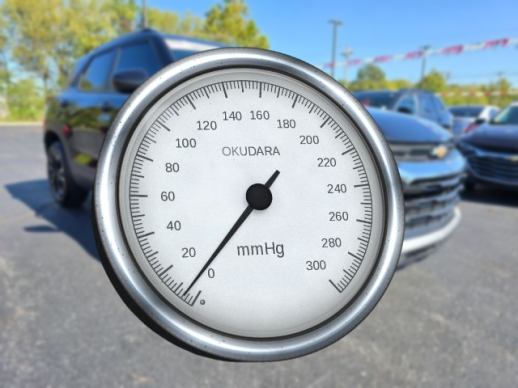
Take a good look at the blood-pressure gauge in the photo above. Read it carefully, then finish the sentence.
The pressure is 6 mmHg
